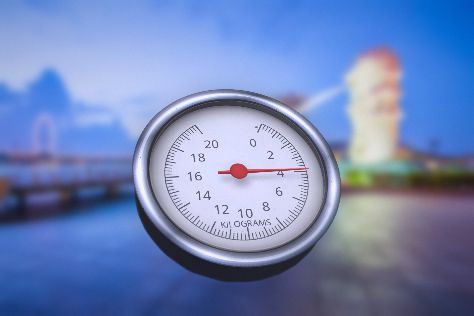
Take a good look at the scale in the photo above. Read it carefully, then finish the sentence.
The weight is 4 kg
